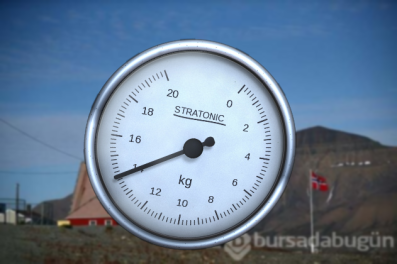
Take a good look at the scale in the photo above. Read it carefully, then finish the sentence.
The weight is 14 kg
